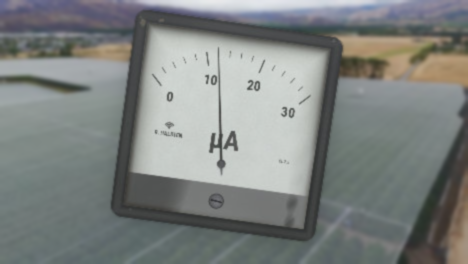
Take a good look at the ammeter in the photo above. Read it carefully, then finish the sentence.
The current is 12 µA
